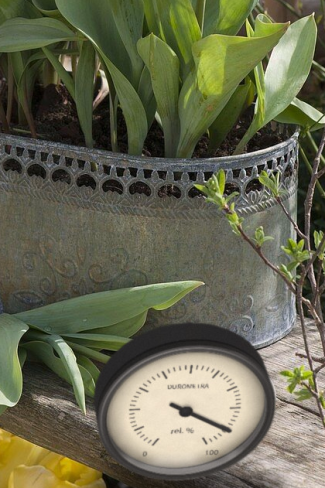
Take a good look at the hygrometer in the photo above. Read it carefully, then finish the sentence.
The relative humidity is 90 %
